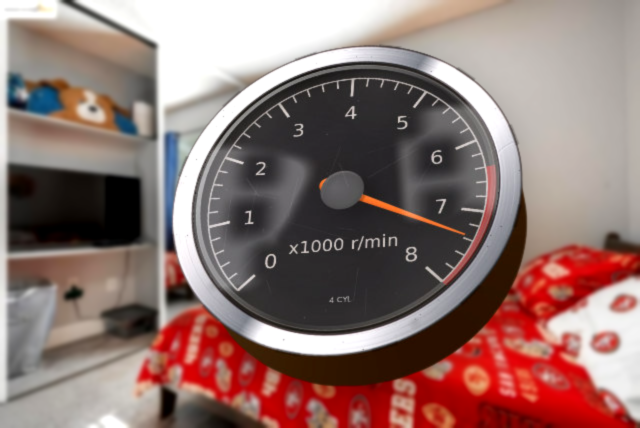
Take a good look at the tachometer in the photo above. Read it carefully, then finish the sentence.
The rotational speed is 7400 rpm
